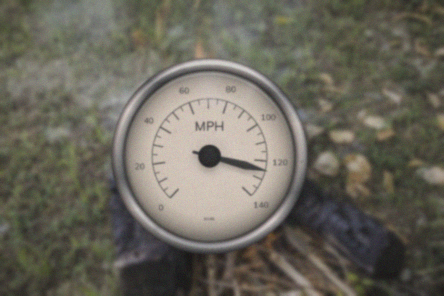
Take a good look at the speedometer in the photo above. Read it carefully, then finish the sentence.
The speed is 125 mph
